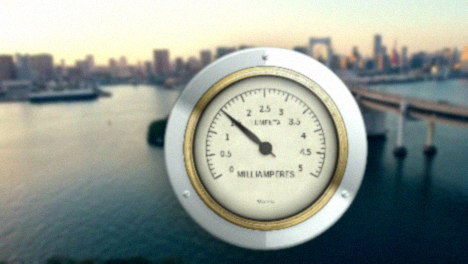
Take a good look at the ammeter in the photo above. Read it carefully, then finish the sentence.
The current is 1.5 mA
